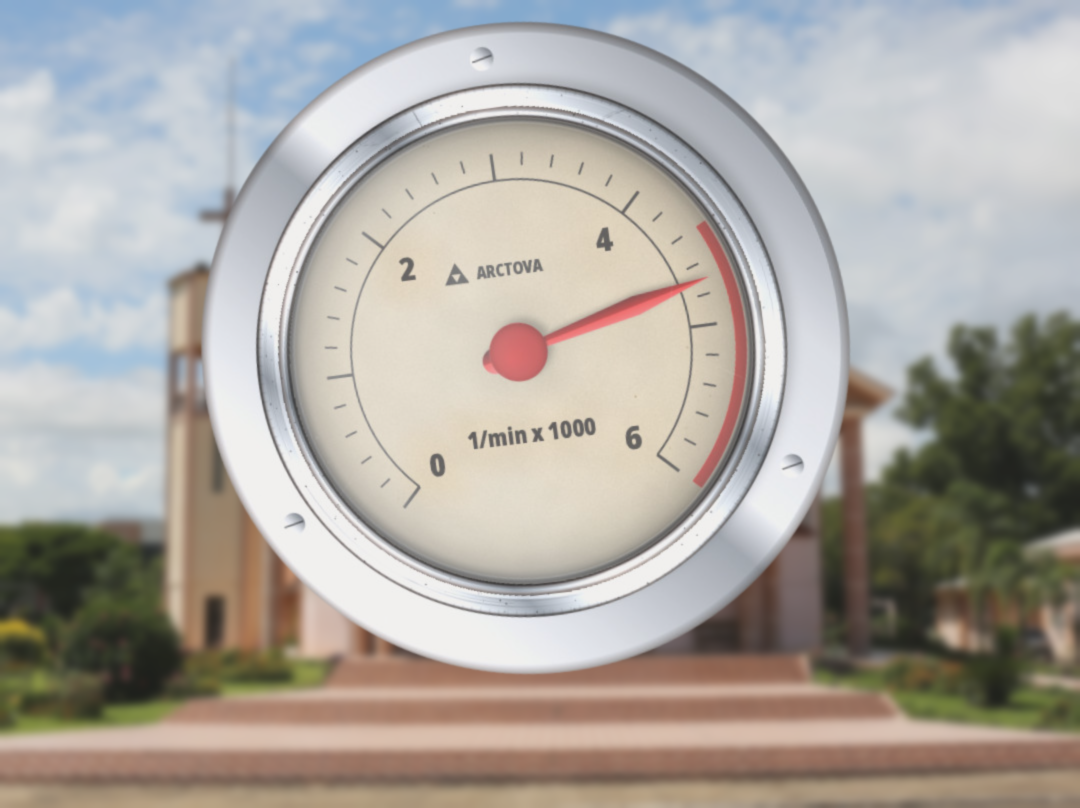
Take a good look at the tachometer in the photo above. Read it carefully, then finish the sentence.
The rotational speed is 4700 rpm
